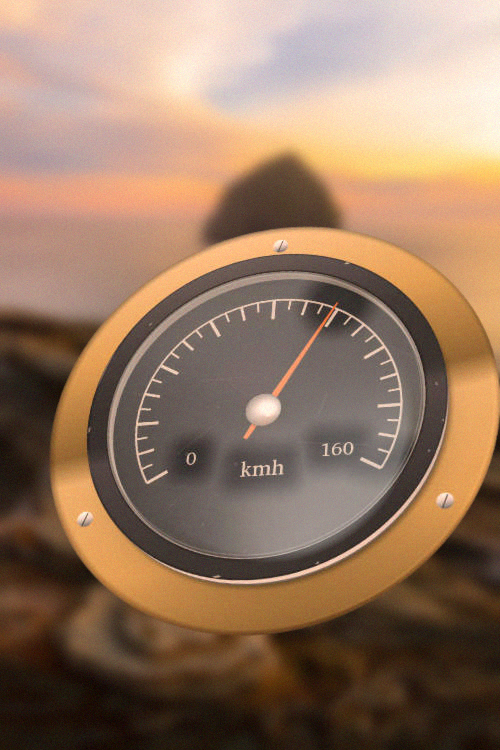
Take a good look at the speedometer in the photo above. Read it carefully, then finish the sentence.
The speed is 100 km/h
